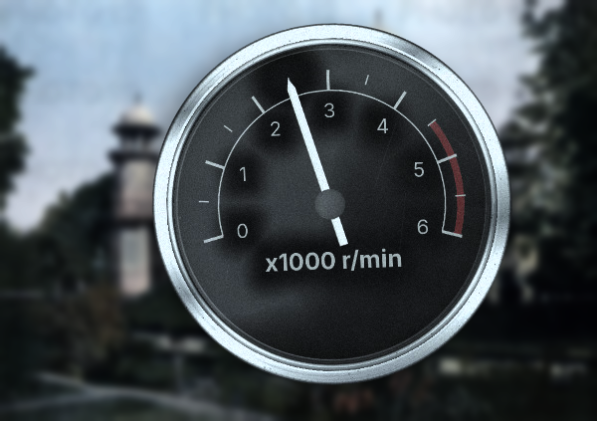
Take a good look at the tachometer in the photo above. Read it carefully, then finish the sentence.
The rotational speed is 2500 rpm
